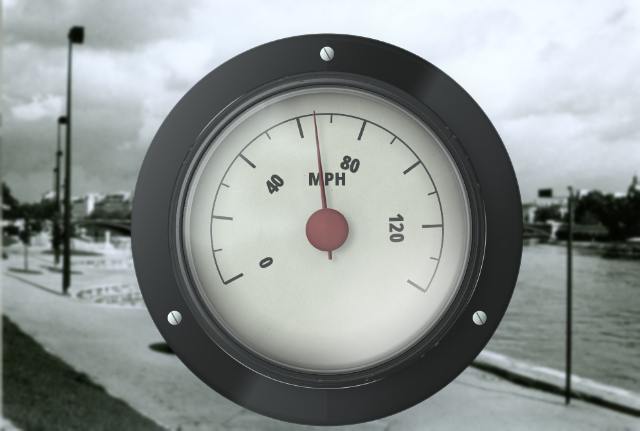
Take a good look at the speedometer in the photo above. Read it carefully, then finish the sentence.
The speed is 65 mph
